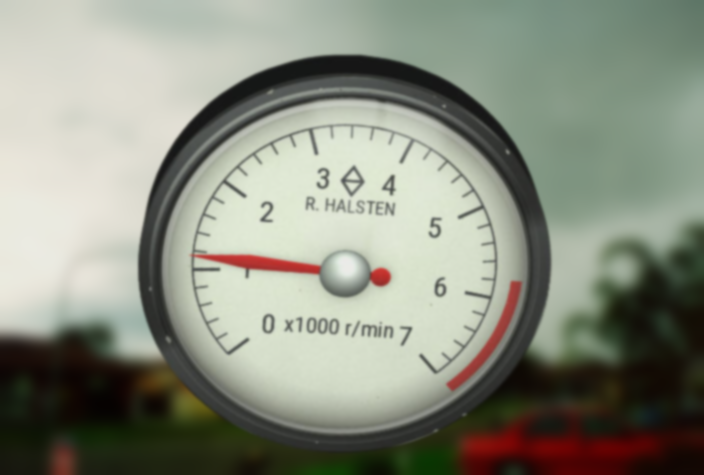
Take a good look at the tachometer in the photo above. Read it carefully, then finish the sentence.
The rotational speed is 1200 rpm
